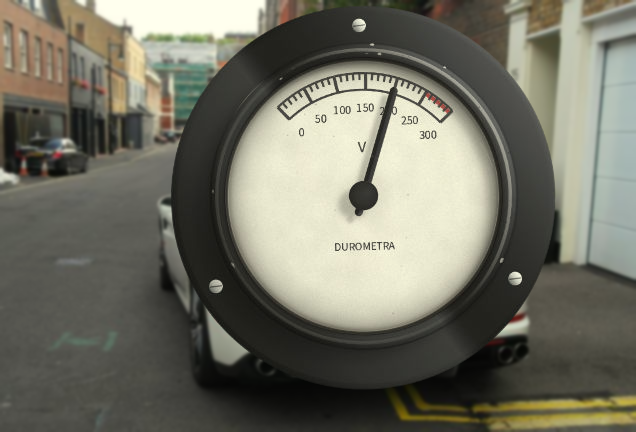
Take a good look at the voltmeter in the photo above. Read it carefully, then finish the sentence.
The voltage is 200 V
